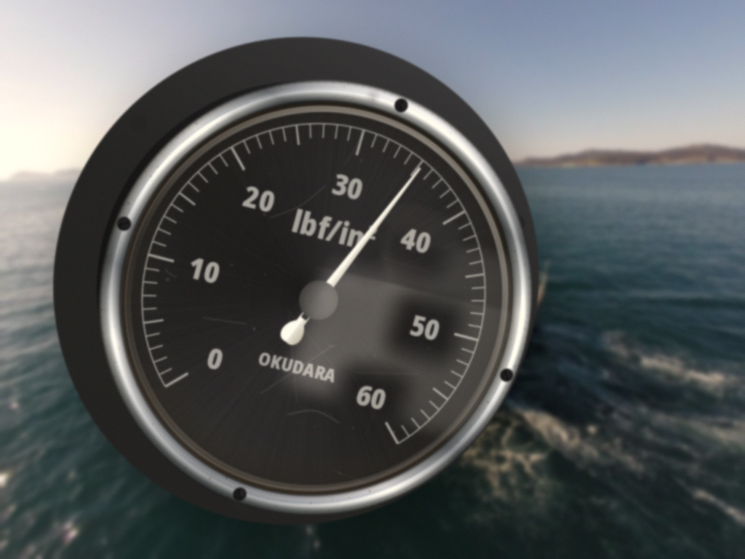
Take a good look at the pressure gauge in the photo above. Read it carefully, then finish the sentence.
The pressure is 35 psi
